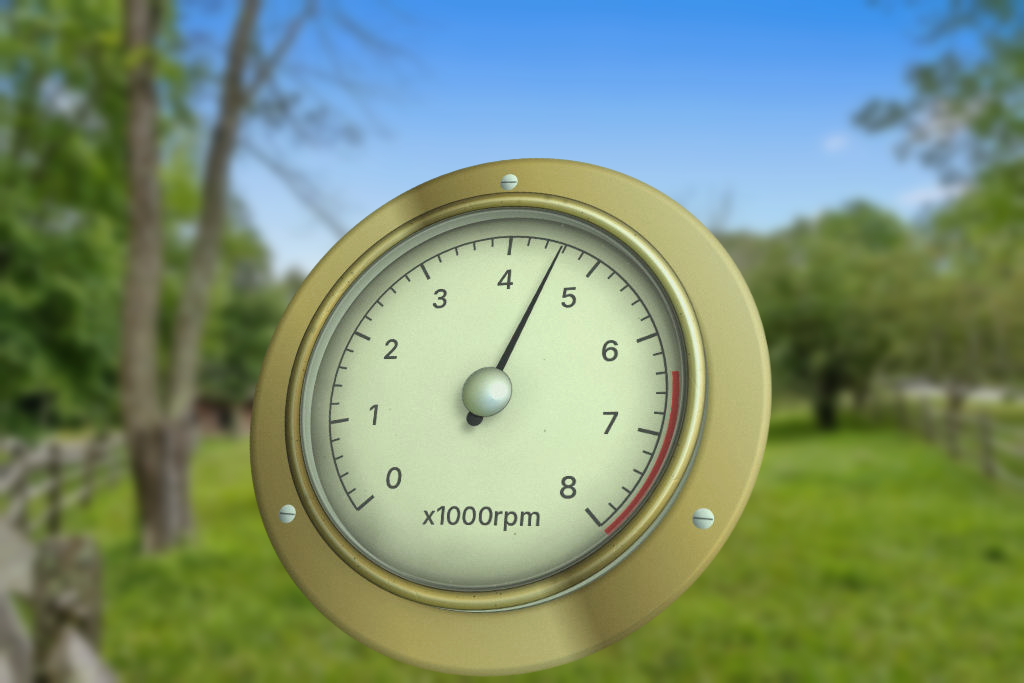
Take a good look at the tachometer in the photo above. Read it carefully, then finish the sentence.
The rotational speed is 4600 rpm
